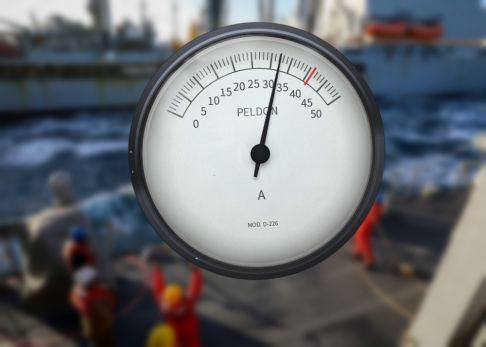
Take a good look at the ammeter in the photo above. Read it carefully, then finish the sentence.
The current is 32 A
